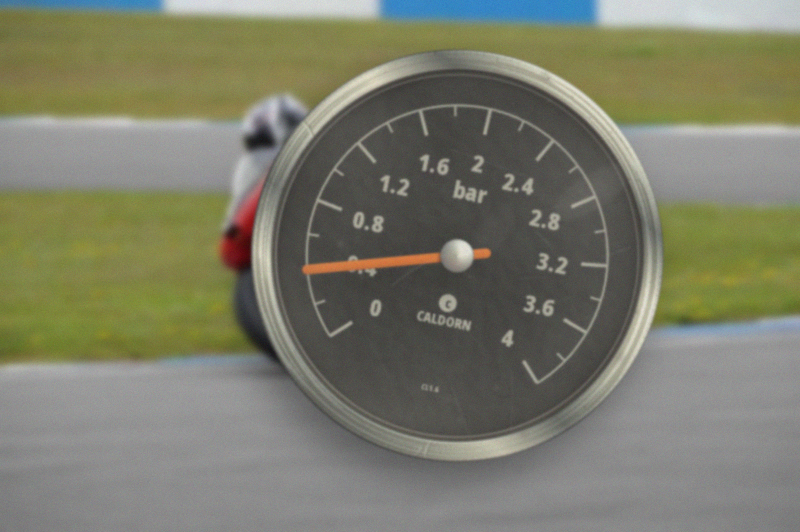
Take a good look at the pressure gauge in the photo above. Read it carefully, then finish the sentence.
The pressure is 0.4 bar
